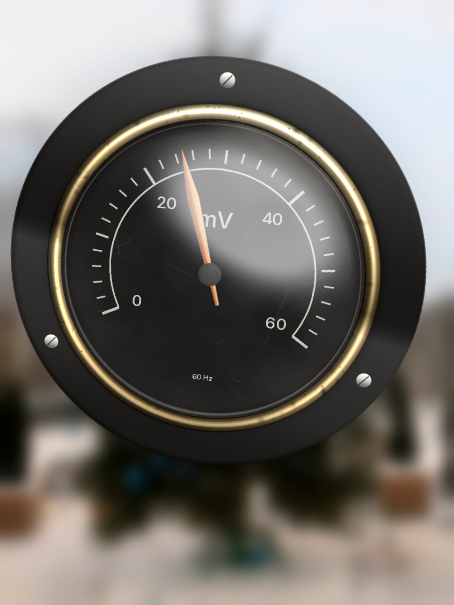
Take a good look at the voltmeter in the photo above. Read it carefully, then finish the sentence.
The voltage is 25 mV
